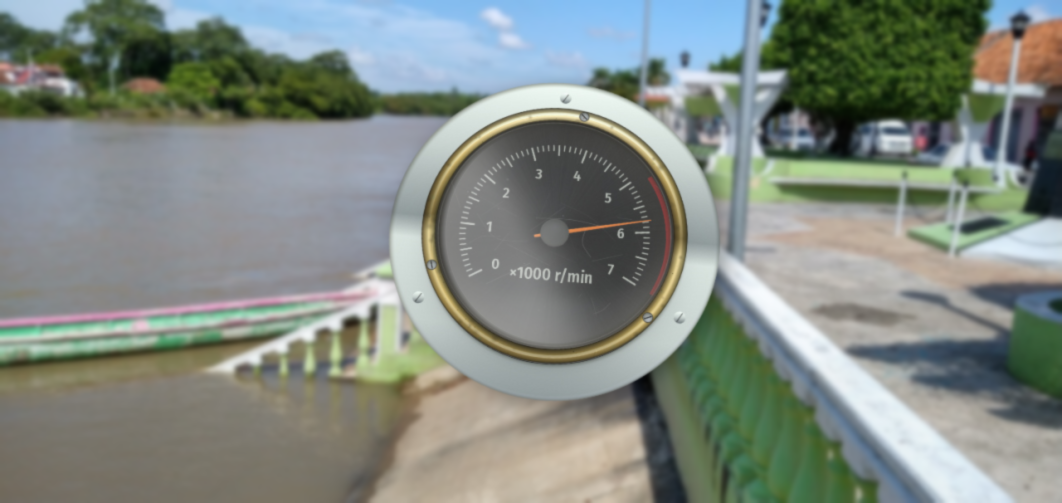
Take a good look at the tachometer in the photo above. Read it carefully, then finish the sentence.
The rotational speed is 5800 rpm
